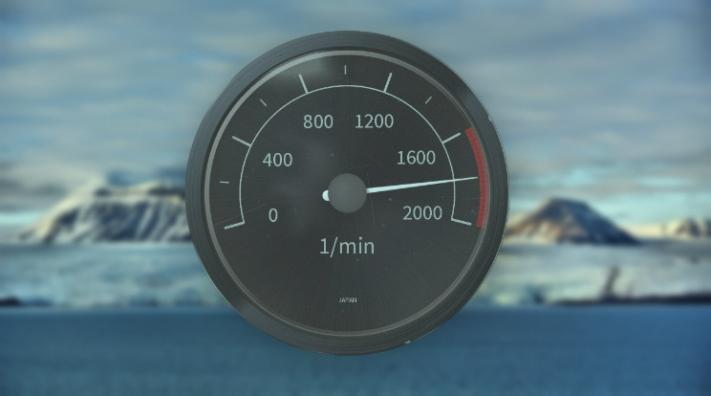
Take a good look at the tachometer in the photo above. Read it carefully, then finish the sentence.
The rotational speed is 1800 rpm
